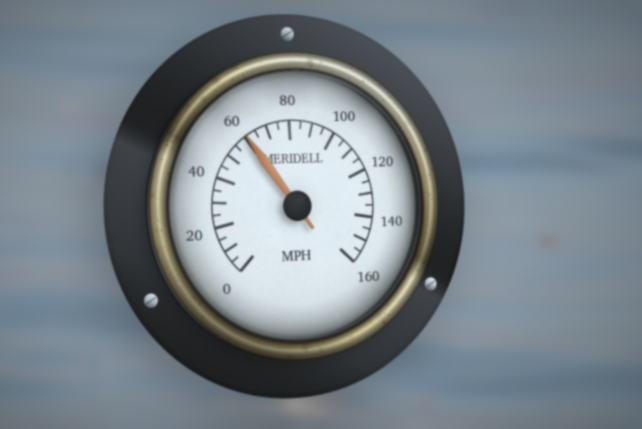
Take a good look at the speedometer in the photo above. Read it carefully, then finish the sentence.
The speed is 60 mph
